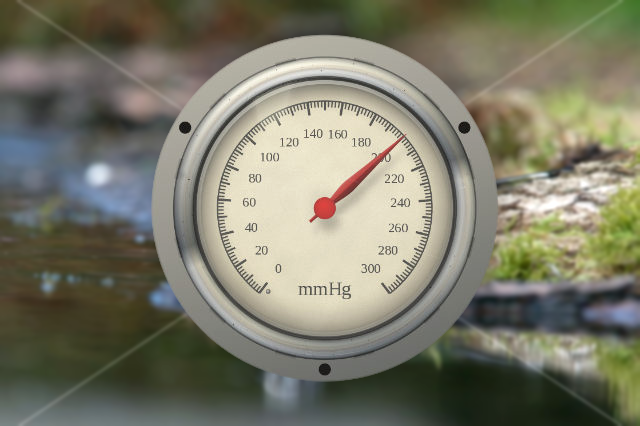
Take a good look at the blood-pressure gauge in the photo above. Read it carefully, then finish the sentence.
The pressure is 200 mmHg
